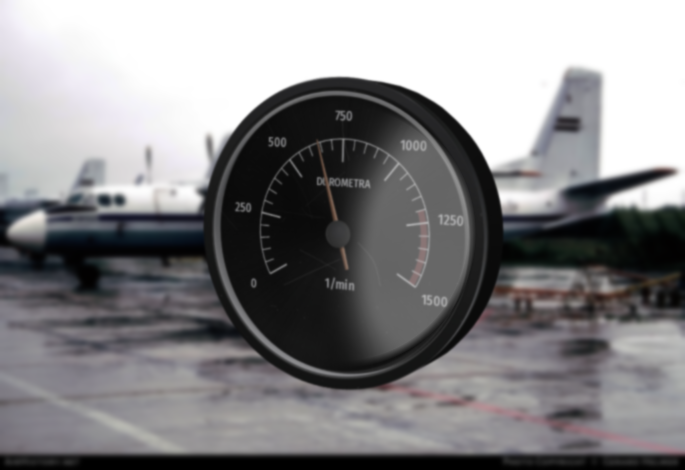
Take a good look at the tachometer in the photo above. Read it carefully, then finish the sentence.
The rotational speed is 650 rpm
